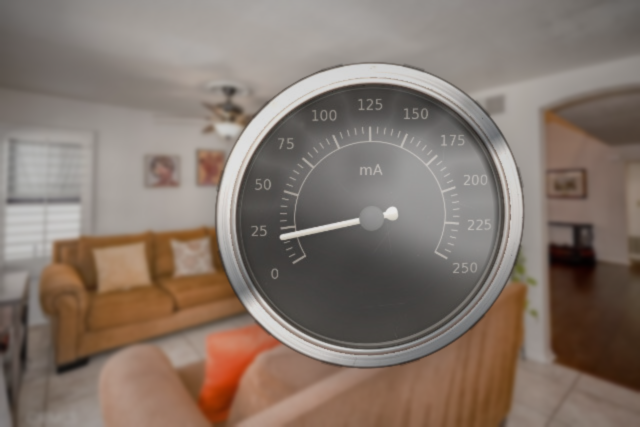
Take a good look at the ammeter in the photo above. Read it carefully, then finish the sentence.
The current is 20 mA
